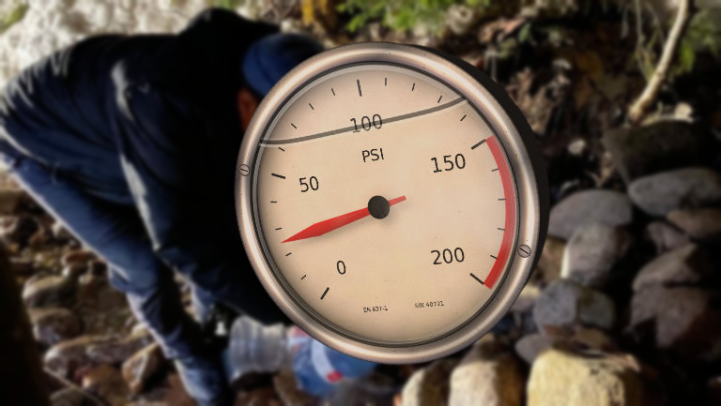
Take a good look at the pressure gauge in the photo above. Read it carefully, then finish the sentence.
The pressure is 25 psi
